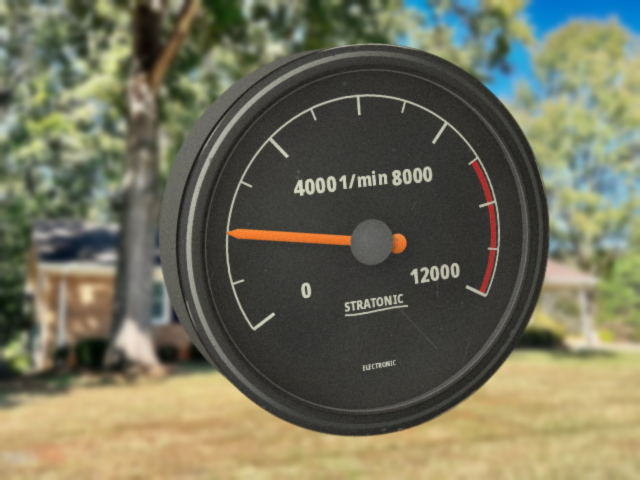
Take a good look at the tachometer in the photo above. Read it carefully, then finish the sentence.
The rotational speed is 2000 rpm
